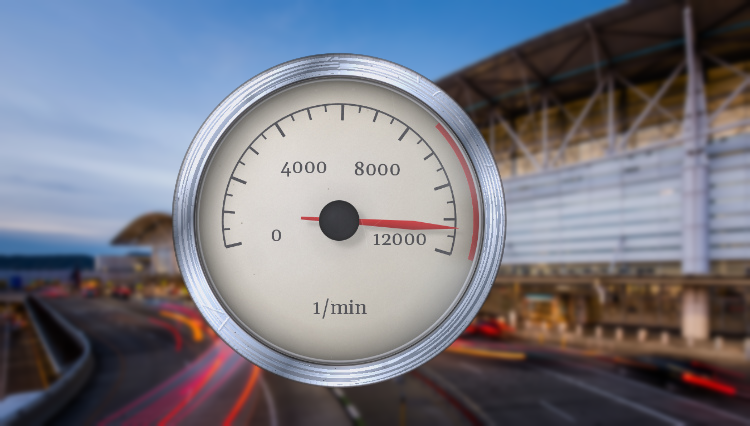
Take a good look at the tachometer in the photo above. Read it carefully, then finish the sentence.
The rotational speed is 11250 rpm
